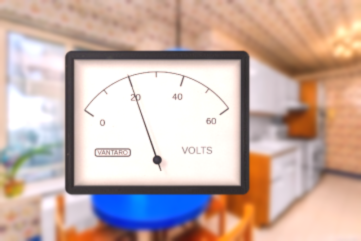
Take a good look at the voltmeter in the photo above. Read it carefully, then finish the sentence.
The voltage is 20 V
